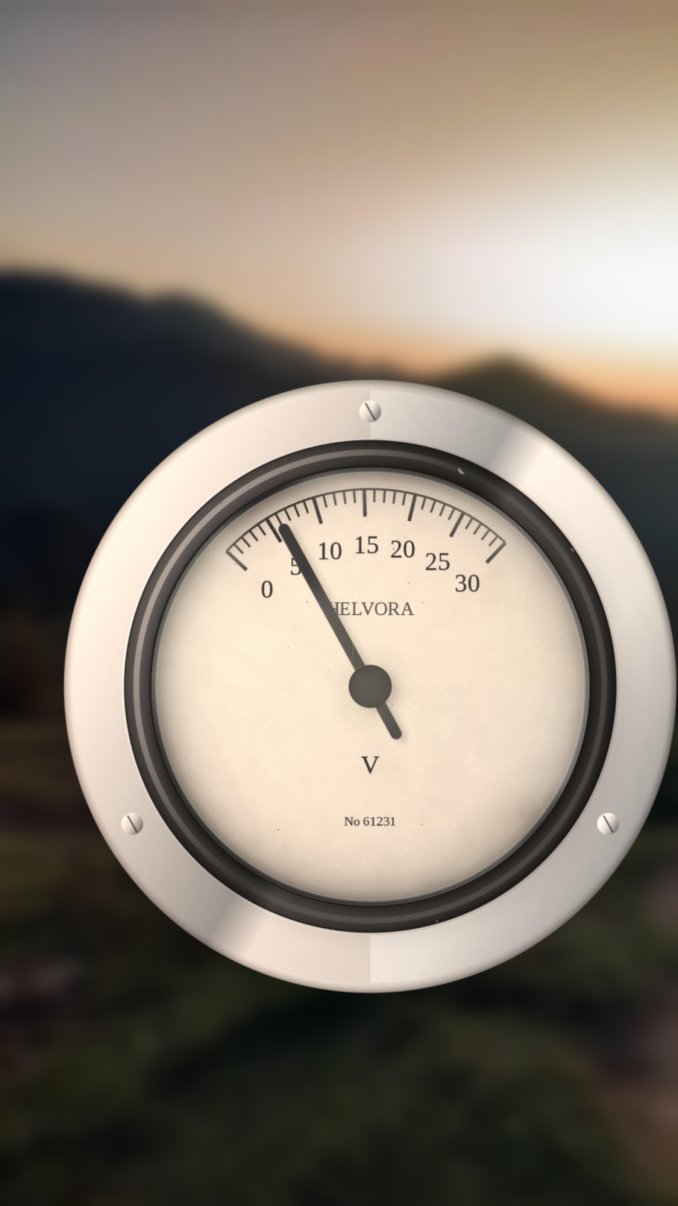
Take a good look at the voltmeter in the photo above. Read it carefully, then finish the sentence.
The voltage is 6 V
